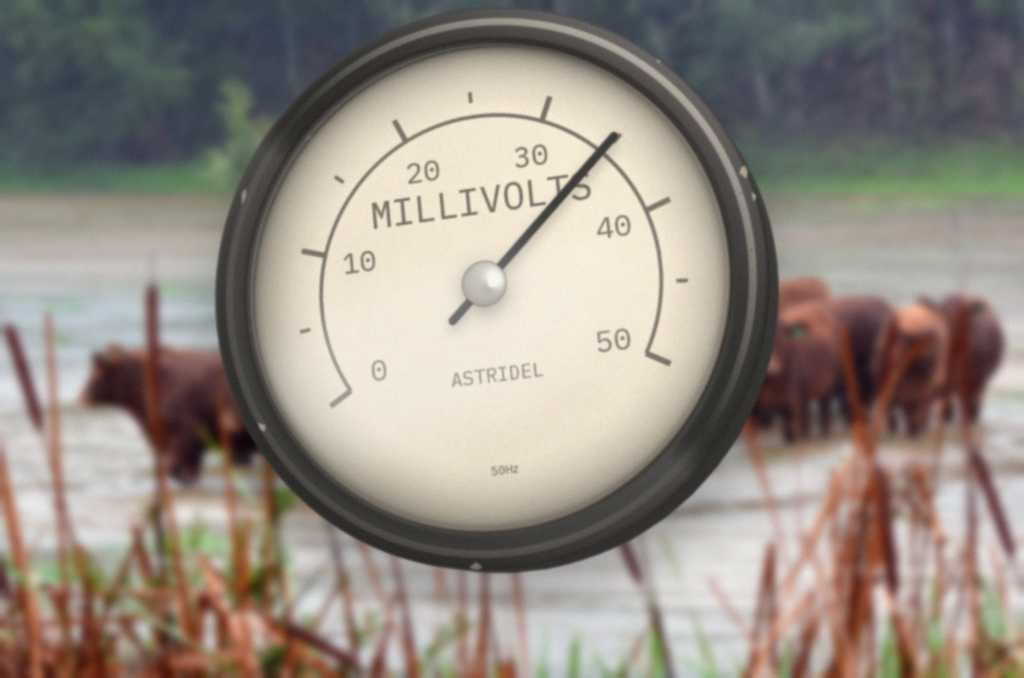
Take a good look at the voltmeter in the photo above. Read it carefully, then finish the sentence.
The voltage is 35 mV
